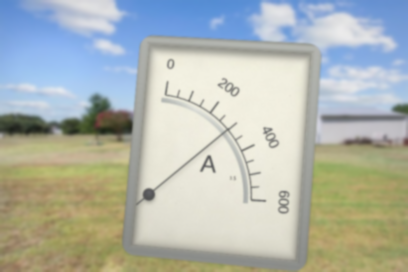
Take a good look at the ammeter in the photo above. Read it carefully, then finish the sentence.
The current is 300 A
